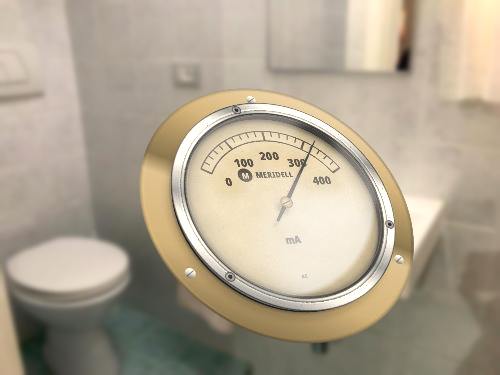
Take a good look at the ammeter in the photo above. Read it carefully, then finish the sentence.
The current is 320 mA
